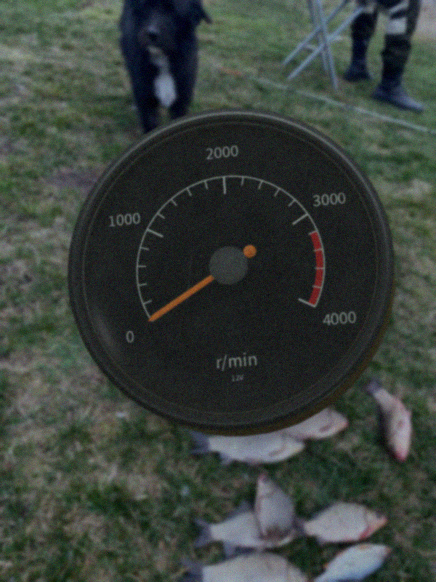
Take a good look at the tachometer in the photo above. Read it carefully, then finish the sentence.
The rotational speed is 0 rpm
